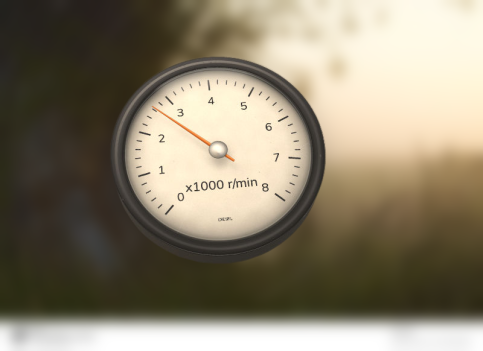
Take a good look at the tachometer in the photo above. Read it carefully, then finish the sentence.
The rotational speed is 2600 rpm
